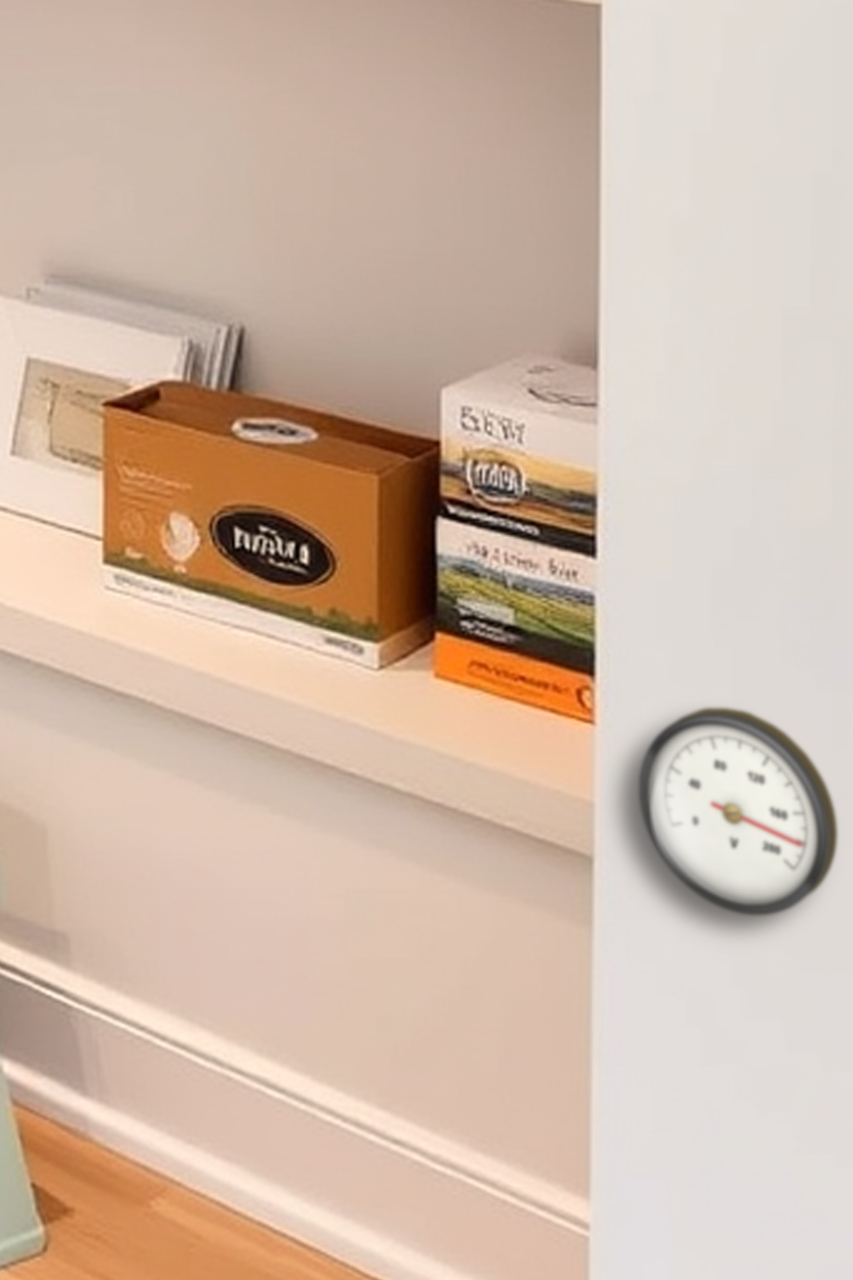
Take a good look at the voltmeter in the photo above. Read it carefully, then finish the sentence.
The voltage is 180 V
